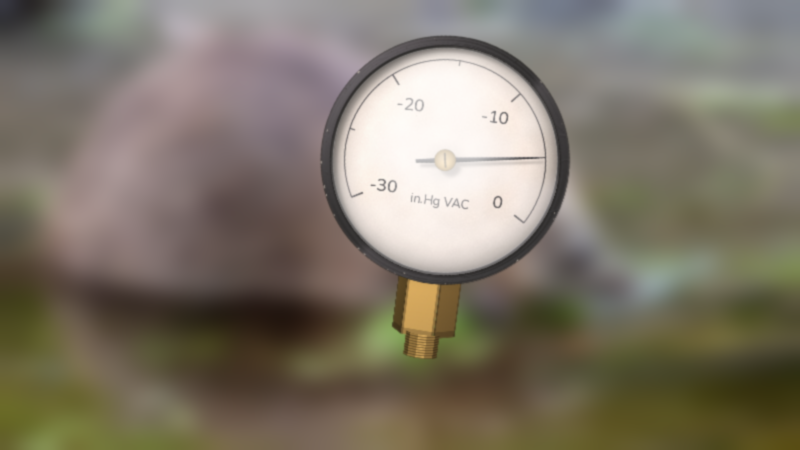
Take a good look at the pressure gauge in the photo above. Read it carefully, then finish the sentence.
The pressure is -5 inHg
